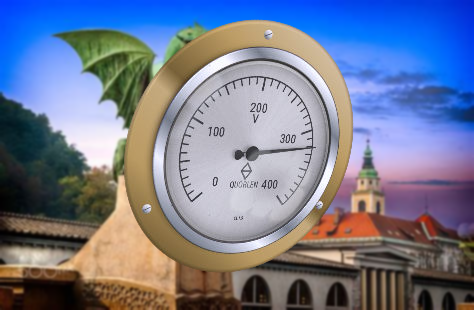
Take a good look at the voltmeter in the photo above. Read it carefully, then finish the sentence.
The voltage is 320 V
